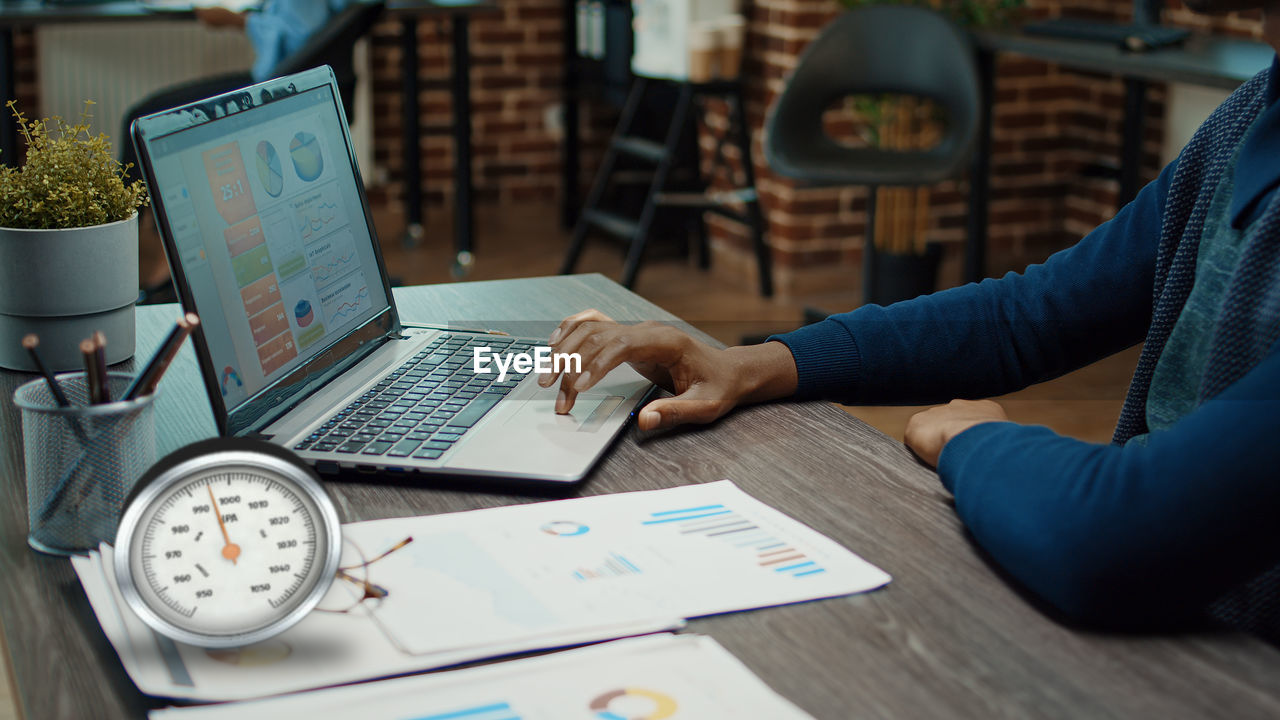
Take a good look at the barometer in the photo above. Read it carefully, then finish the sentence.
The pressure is 995 hPa
